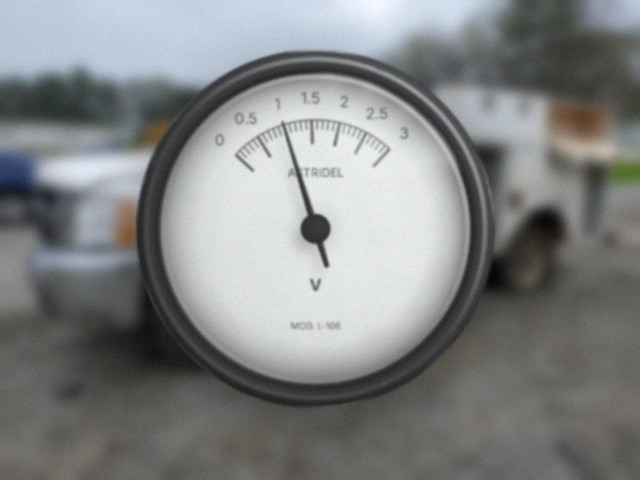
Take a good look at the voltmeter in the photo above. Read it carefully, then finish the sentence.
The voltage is 1 V
